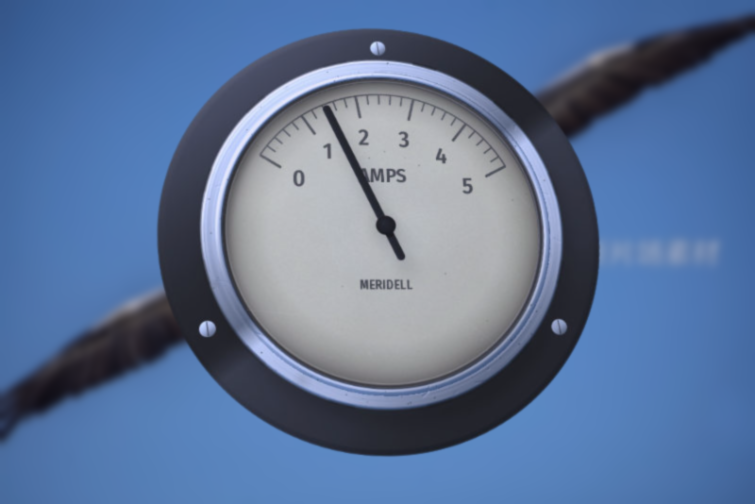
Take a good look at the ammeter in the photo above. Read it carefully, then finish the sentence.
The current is 1.4 A
